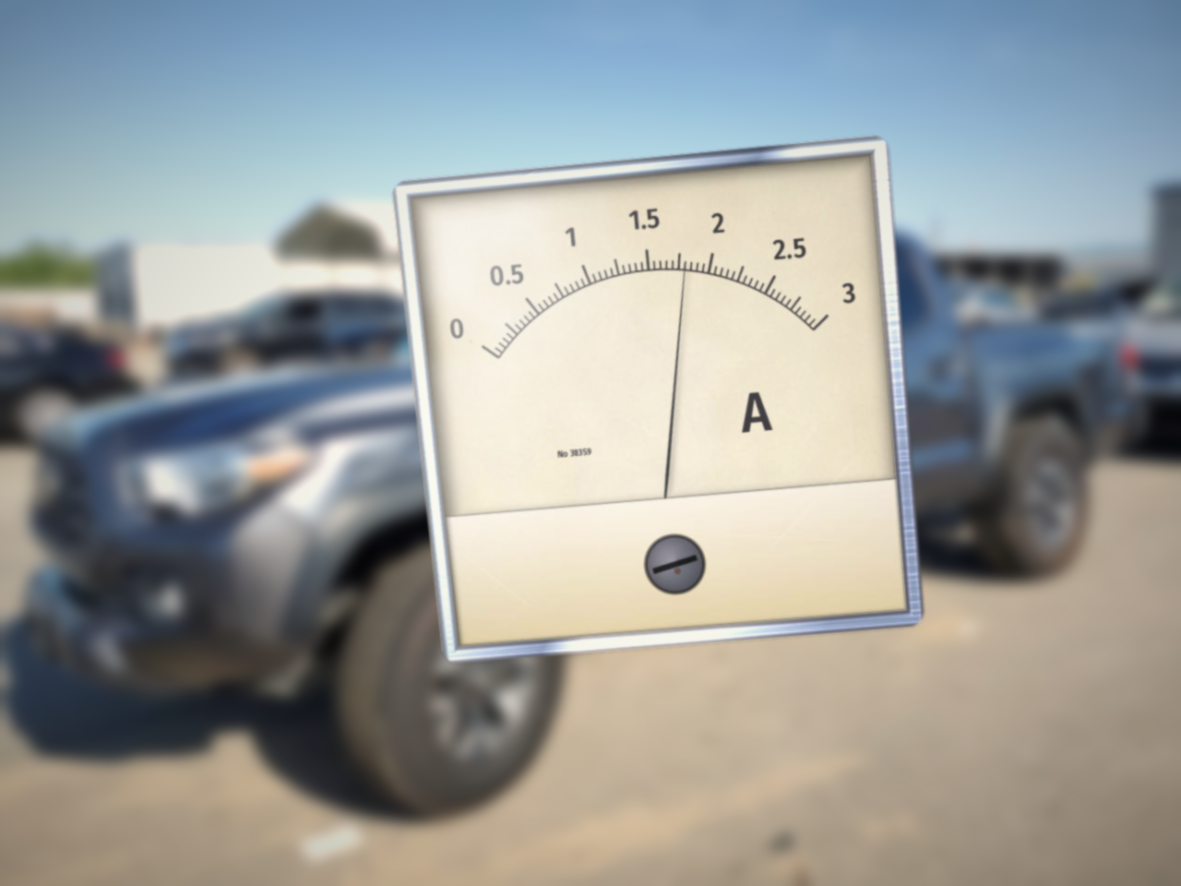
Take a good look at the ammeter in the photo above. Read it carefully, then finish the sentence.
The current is 1.8 A
